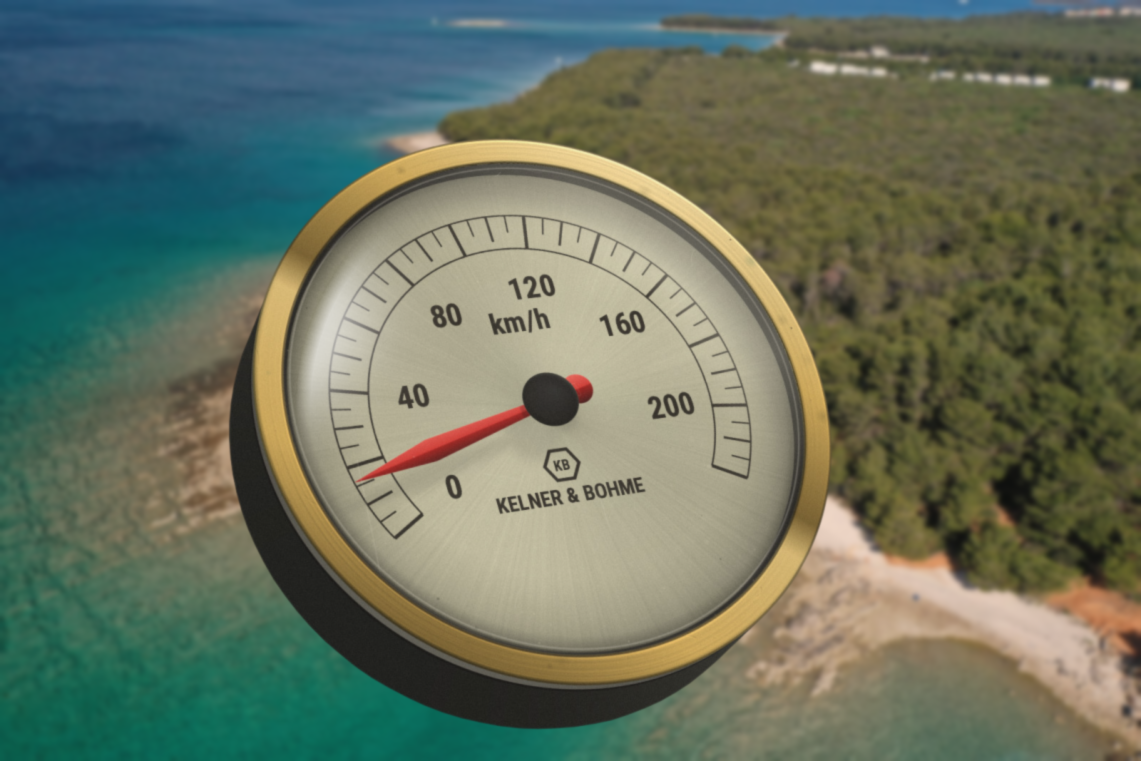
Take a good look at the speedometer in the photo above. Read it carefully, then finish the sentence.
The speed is 15 km/h
